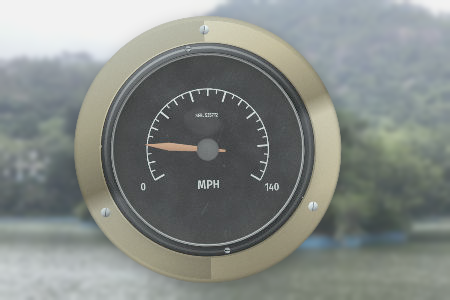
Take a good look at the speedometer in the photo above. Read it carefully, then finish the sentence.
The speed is 20 mph
